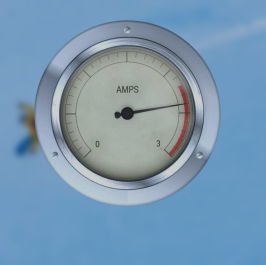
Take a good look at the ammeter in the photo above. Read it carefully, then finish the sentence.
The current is 2.4 A
